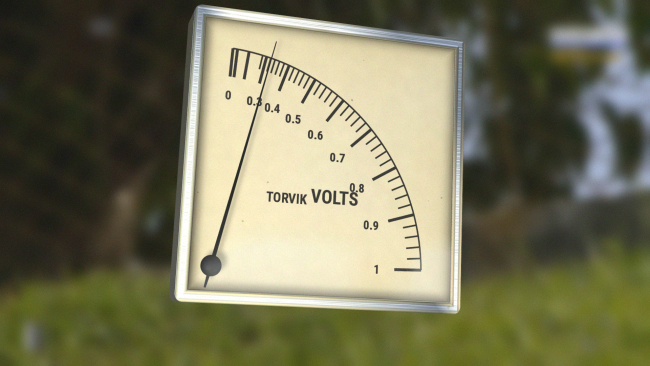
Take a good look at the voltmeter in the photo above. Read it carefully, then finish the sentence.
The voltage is 0.32 V
